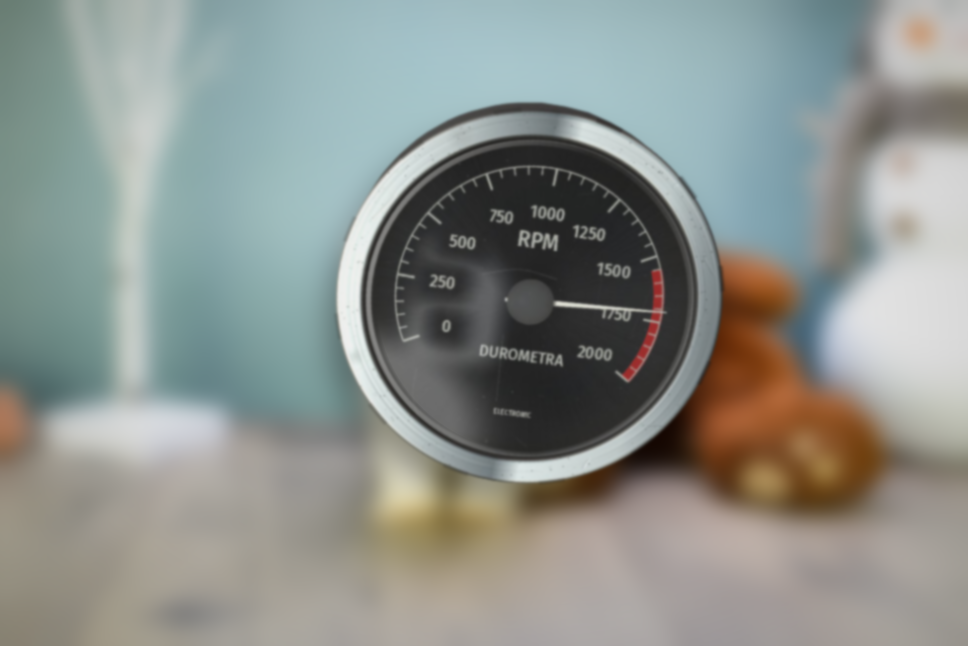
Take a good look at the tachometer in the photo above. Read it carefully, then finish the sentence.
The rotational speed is 1700 rpm
